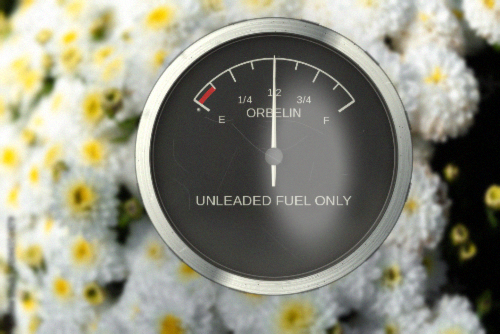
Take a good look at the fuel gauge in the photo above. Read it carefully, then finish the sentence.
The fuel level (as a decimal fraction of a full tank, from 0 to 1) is 0.5
